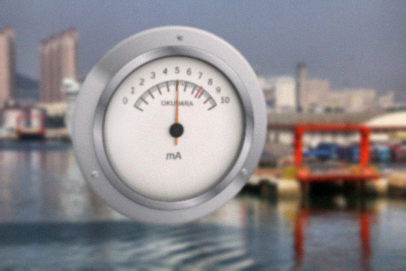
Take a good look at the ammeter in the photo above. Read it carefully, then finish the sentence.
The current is 5 mA
